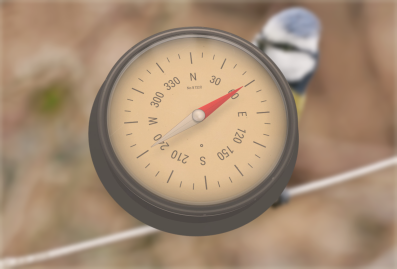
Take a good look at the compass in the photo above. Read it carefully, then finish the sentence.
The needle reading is 60 °
